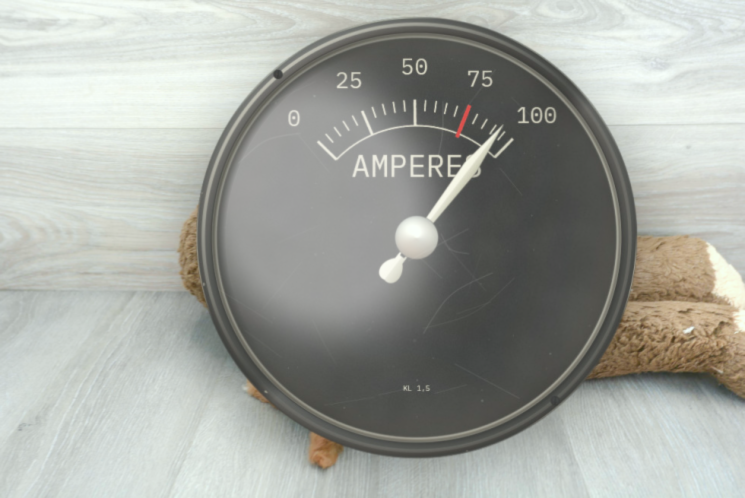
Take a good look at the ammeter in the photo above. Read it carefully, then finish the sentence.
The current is 92.5 A
